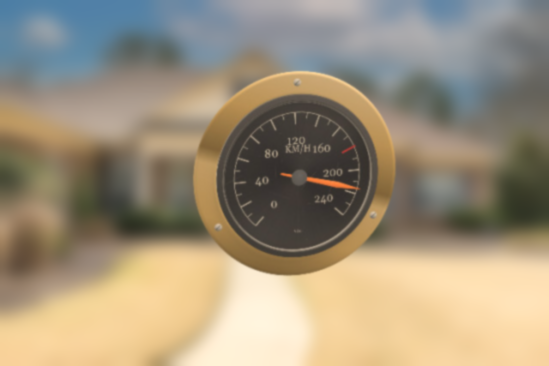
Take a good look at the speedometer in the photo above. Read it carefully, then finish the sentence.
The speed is 215 km/h
